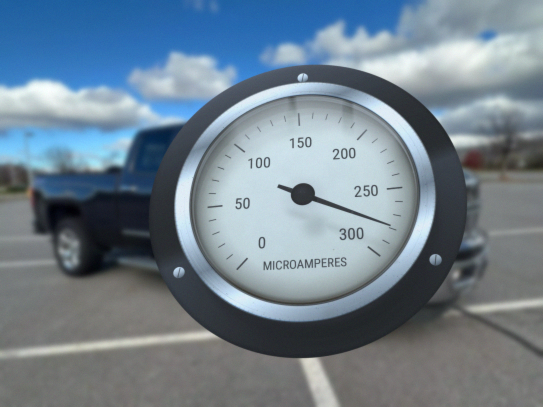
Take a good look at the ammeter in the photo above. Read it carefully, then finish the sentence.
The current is 280 µA
